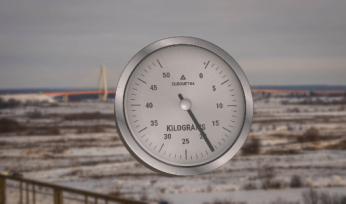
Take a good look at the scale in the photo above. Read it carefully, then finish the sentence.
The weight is 20 kg
